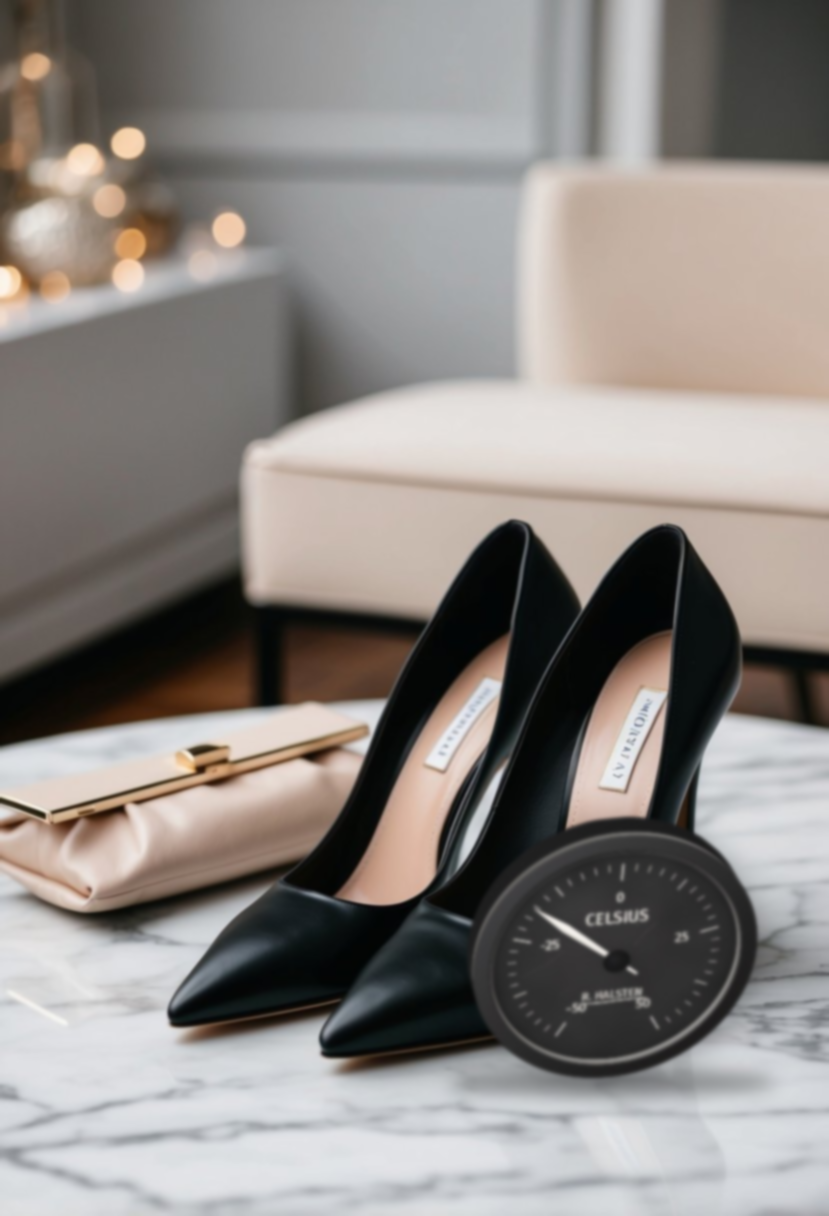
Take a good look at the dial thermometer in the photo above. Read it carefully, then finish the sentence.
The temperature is -17.5 °C
